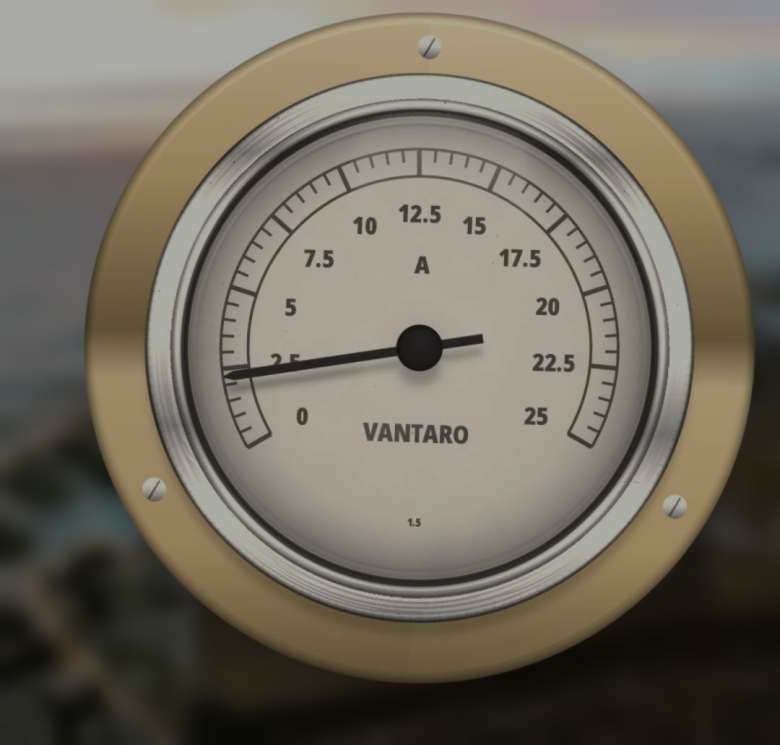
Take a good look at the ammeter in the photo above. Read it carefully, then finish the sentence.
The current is 2.25 A
